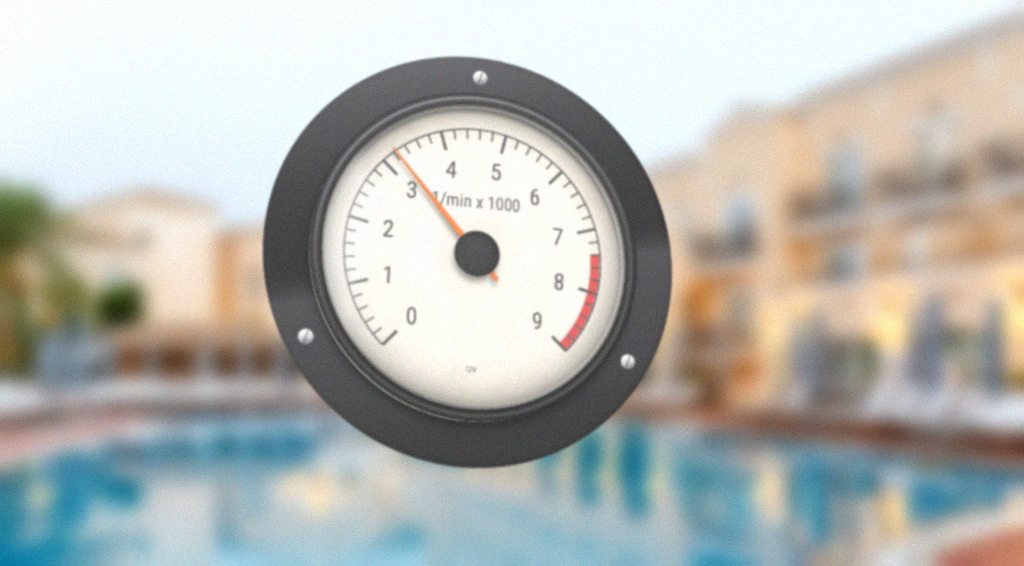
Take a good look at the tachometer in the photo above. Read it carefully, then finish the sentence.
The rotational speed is 3200 rpm
